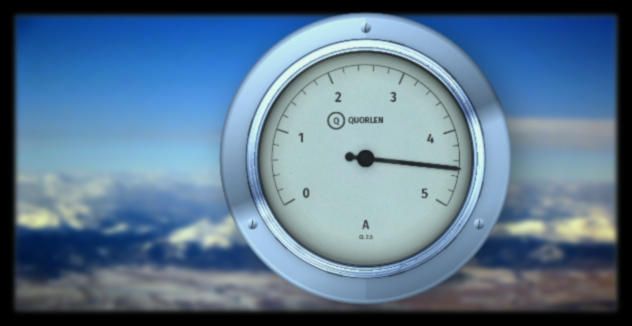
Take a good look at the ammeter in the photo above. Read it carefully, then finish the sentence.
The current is 4.5 A
